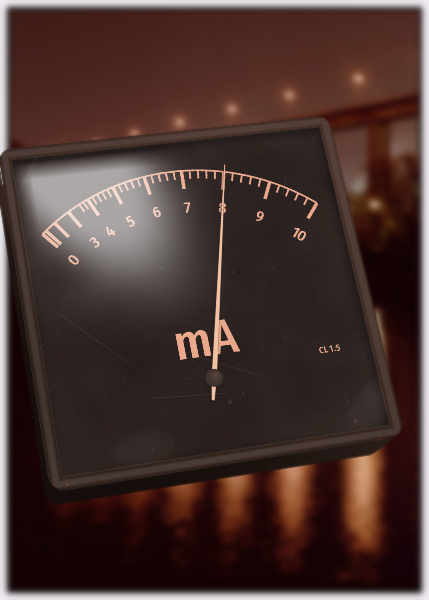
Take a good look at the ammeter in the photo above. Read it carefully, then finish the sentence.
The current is 8 mA
